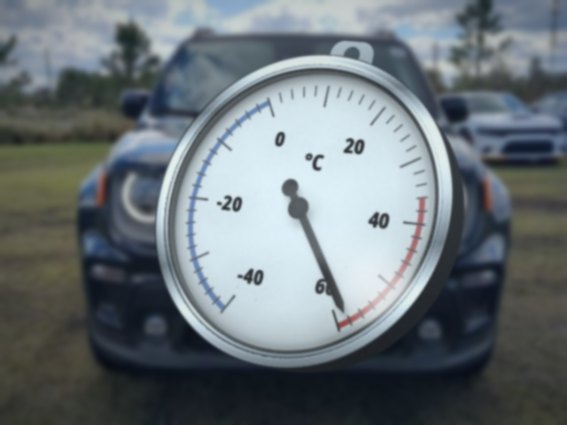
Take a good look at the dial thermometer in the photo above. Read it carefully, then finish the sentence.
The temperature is 58 °C
